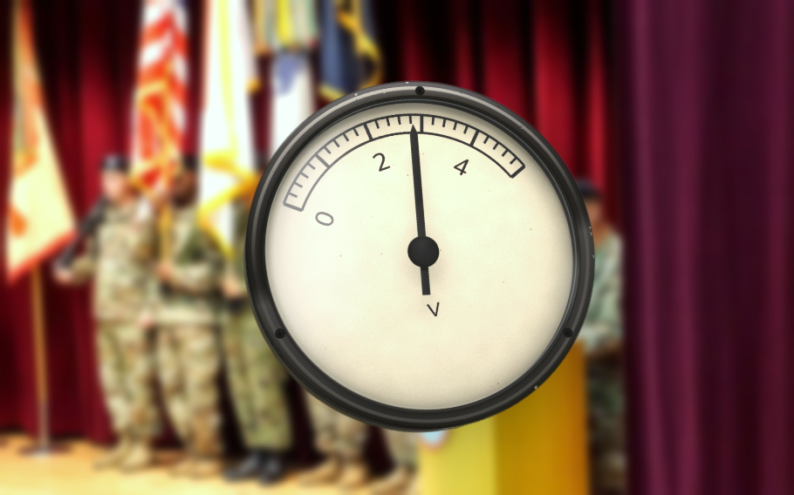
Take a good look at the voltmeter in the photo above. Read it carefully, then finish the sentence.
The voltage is 2.8 V
